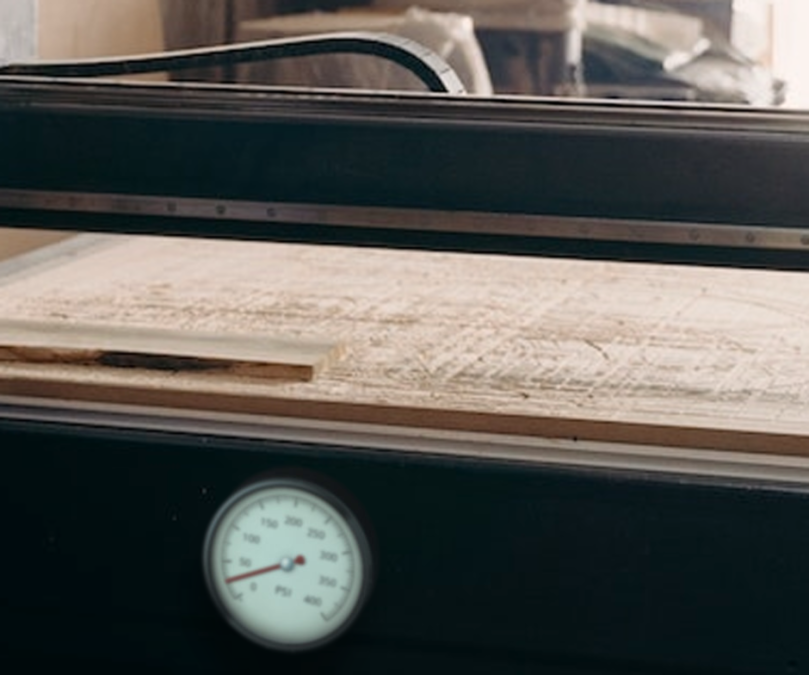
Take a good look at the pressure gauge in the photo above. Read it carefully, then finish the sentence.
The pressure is 25 psi
